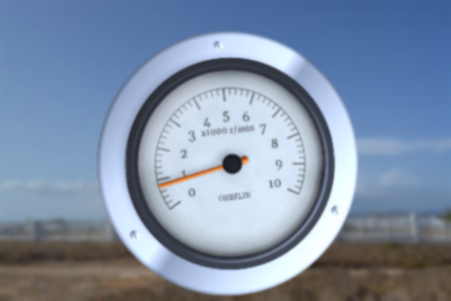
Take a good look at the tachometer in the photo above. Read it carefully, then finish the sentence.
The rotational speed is 800 rpm
